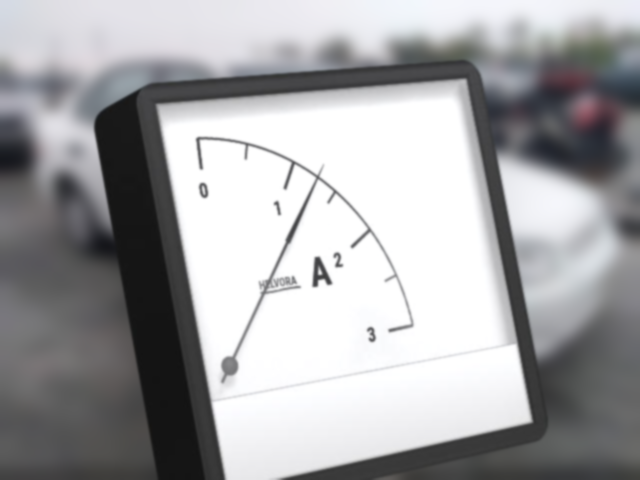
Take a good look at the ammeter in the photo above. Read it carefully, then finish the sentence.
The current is 1.25 A
